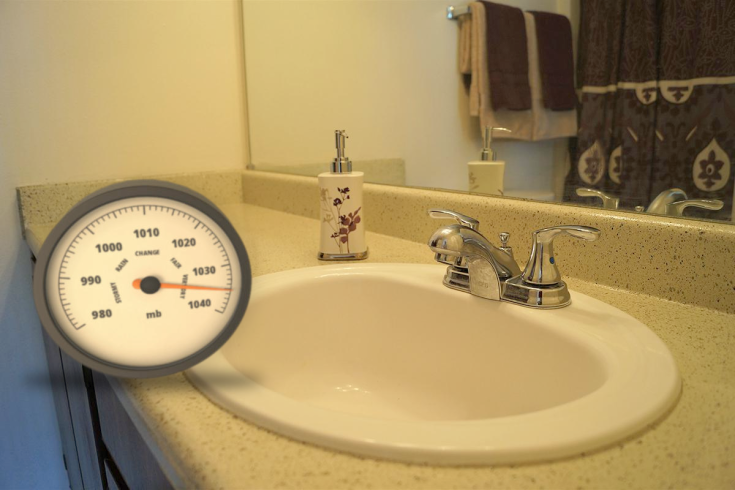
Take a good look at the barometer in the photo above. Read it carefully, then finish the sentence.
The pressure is 1035 mbar
